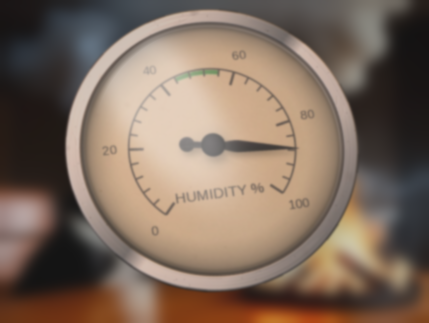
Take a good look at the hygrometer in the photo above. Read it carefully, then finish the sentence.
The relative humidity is 88 %
